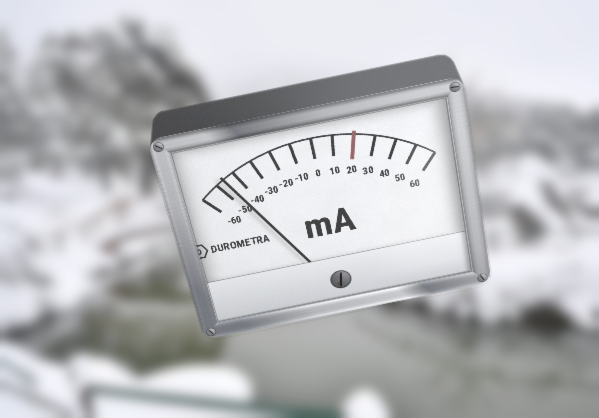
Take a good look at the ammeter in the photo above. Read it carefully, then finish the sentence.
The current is -45 mA
